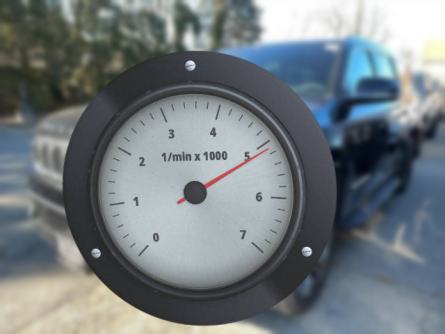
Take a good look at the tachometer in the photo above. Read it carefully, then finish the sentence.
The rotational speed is 5100 rpm
